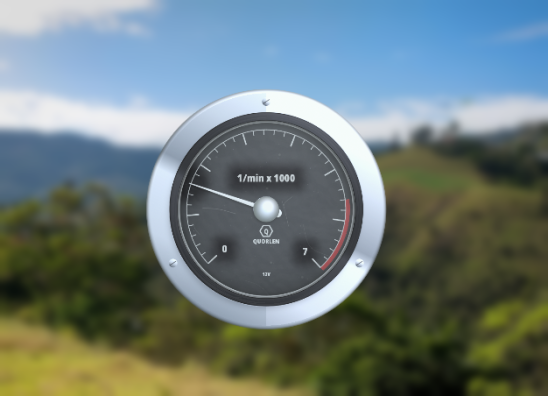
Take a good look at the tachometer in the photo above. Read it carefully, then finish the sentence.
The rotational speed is 1600 rpm
